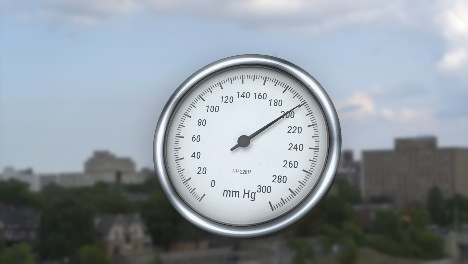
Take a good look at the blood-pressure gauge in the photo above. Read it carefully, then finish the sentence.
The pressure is 200 mmHg
